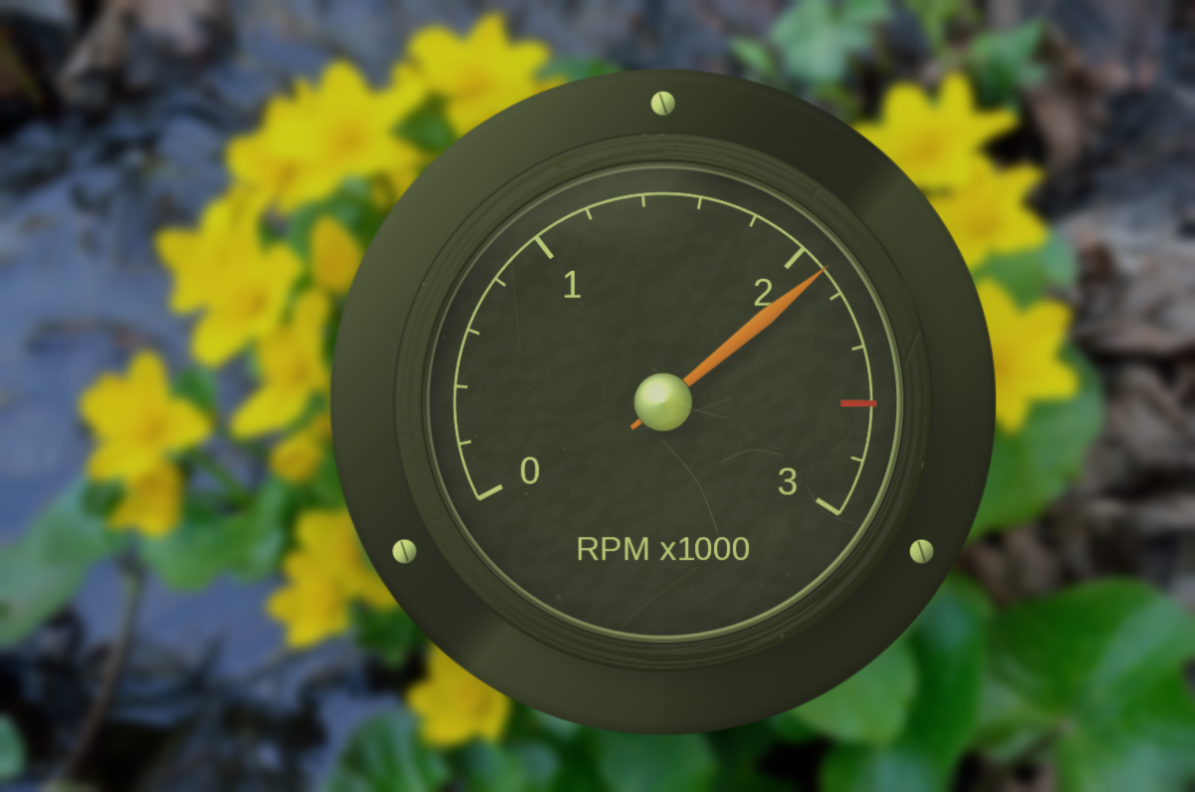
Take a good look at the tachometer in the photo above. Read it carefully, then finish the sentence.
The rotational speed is 2100 rpm
